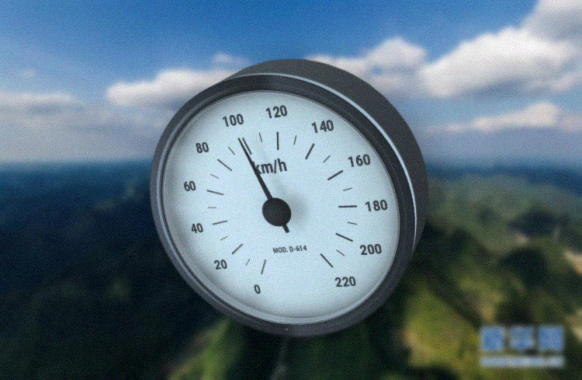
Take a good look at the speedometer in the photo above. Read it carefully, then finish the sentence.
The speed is 100 km/h
